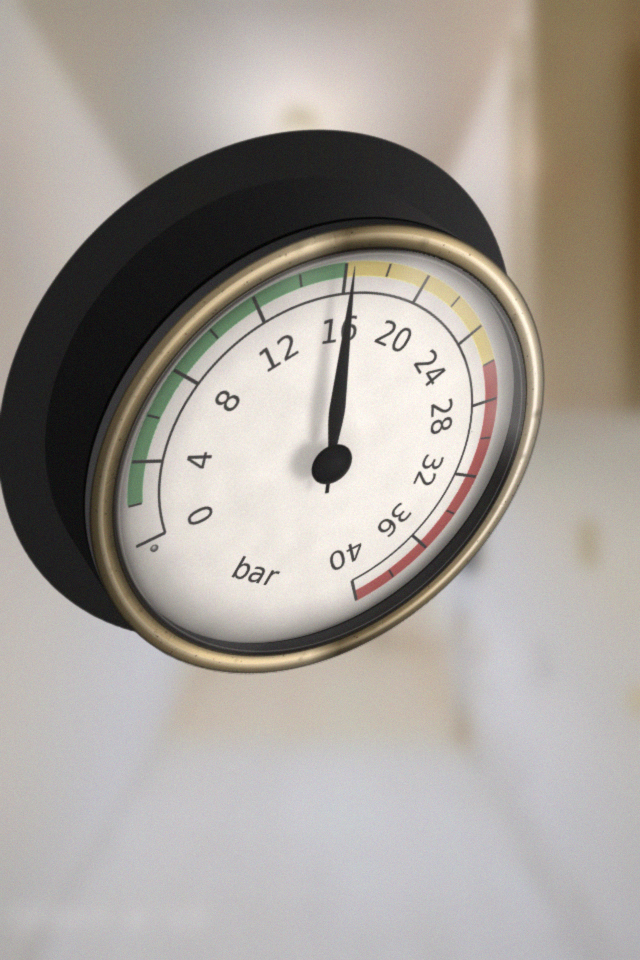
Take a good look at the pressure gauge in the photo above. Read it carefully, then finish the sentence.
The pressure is 16 bar
